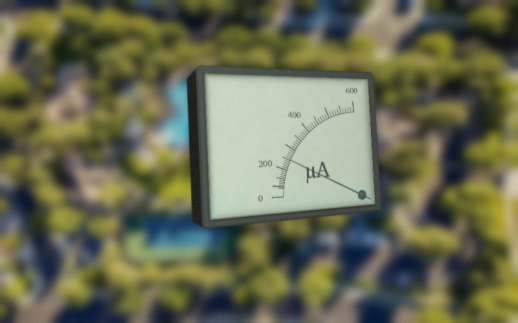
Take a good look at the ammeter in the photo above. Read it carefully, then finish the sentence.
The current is 250 µA
